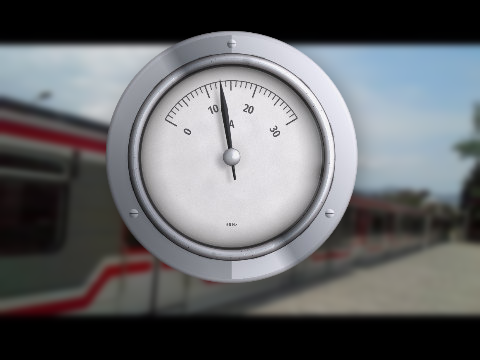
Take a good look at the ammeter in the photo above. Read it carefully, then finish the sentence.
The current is 13 A
